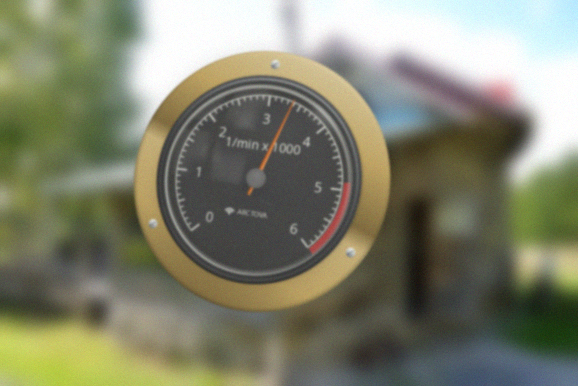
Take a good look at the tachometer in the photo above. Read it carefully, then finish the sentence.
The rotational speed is 3400 rpm
